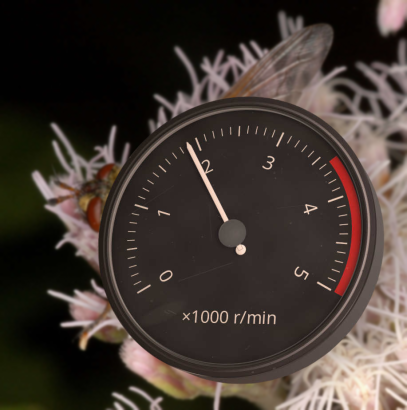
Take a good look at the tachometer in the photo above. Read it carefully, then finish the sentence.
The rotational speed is 1900 rpm
